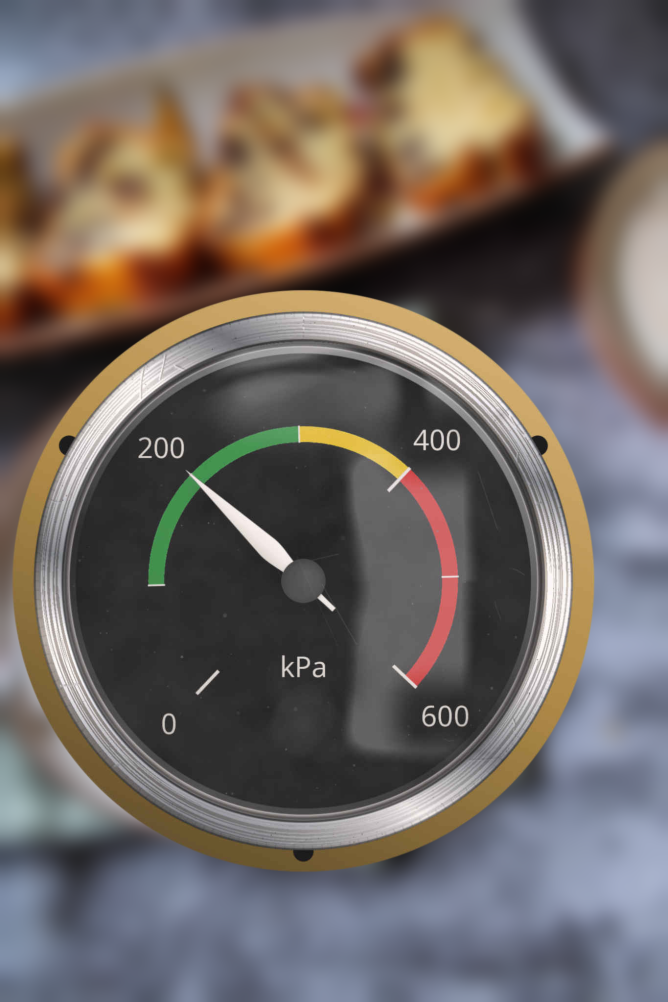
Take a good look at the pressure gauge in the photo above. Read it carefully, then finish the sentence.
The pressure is 200 kPa
